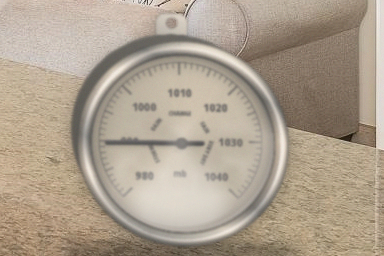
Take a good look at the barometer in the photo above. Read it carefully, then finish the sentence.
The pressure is 990 mbar
